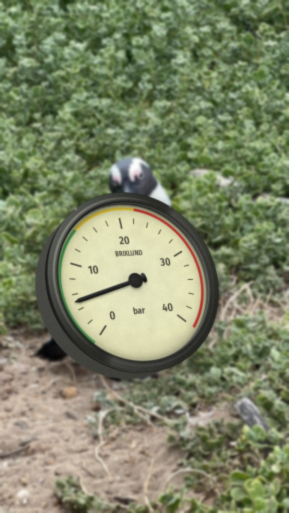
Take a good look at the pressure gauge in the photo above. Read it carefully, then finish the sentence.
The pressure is 5 bar
